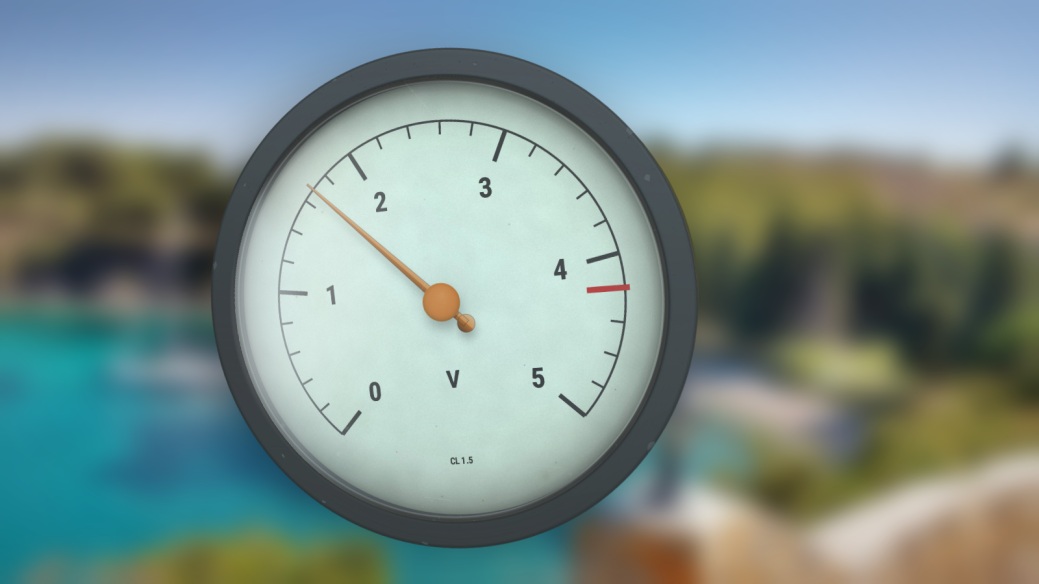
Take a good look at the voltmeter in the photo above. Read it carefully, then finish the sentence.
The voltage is 1.7 V
